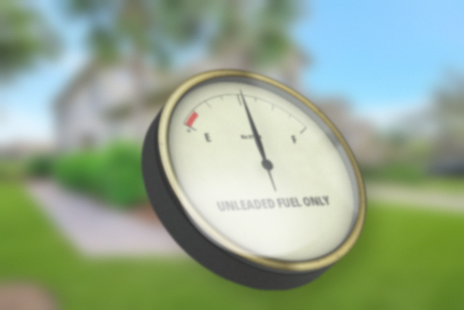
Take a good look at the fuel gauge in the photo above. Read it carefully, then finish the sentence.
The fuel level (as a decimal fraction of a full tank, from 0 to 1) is 0.5
